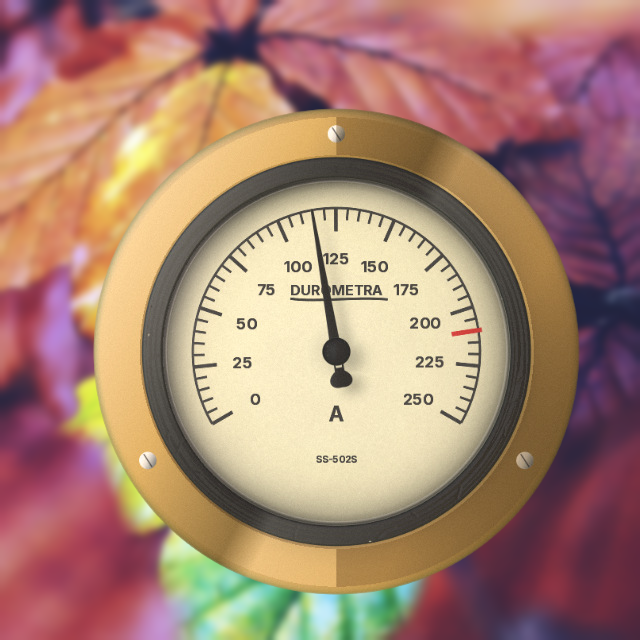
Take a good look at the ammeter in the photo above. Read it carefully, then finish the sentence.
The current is 115 A
